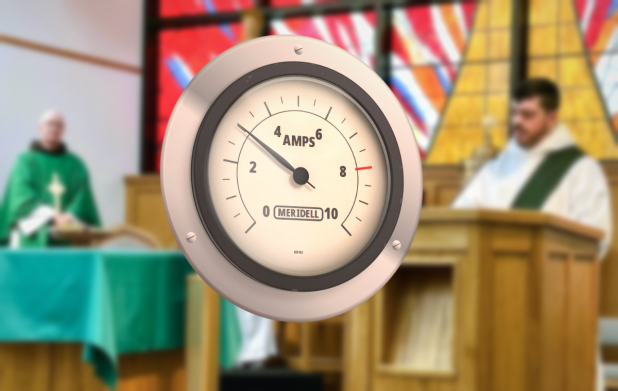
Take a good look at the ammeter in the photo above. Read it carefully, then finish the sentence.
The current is 3 A
